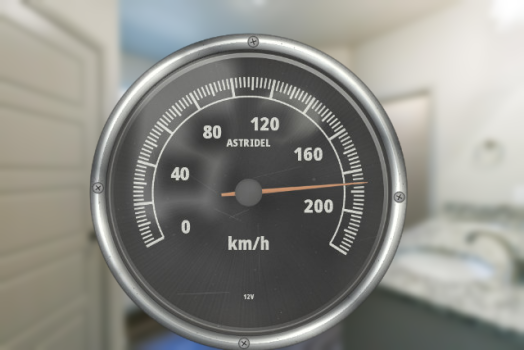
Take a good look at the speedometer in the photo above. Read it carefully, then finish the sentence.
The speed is 186 km/h
